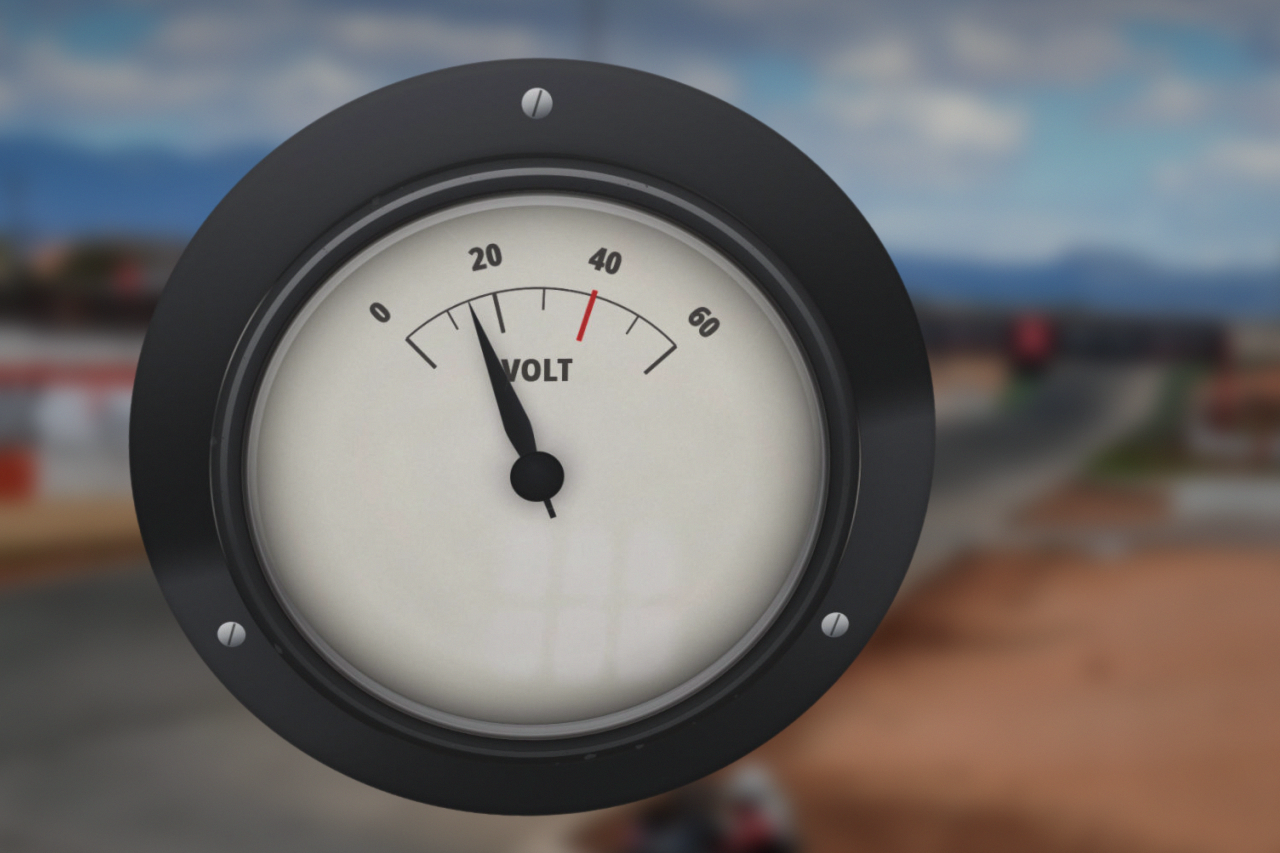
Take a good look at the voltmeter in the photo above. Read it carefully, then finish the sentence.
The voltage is 15 V
